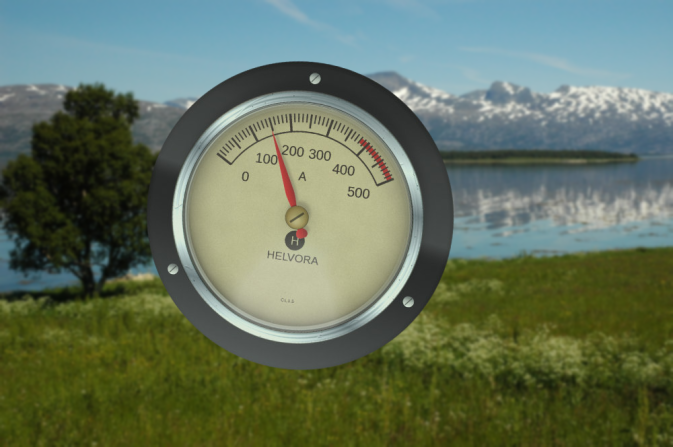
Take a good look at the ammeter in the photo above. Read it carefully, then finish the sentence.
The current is 150 A
